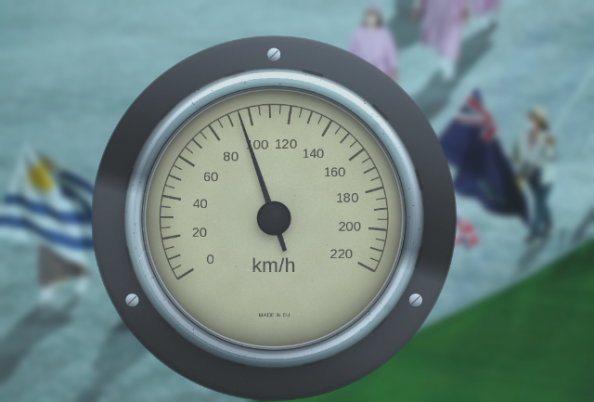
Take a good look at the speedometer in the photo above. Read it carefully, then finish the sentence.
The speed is 95 km/h
